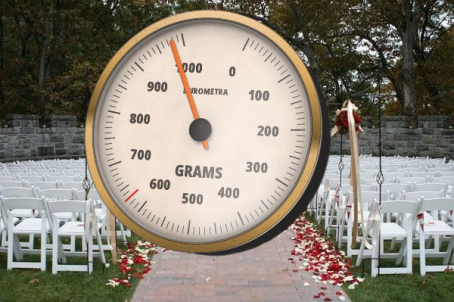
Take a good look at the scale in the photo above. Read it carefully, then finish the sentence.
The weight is 980 g
